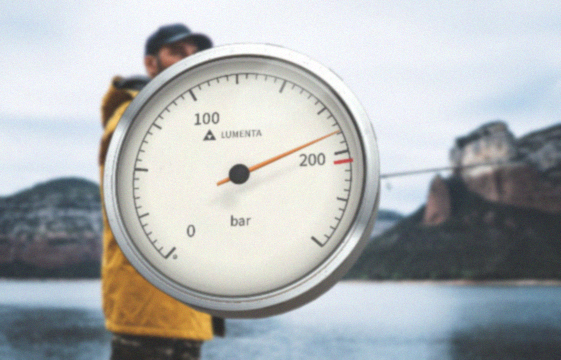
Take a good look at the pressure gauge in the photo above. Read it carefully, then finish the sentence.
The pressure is 190 bar
